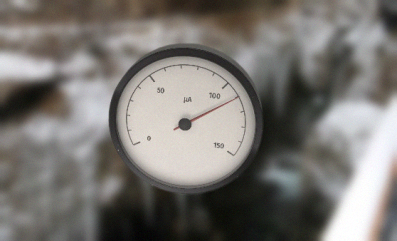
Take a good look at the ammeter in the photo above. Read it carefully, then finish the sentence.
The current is 110 µA
